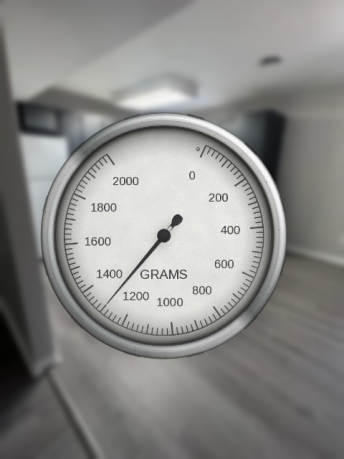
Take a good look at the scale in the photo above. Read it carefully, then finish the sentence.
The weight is 1300 g
